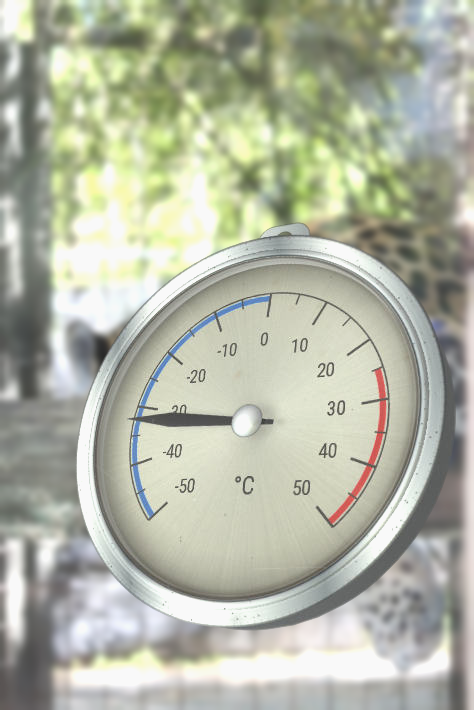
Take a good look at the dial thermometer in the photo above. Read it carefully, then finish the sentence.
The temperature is -32.5 °C
